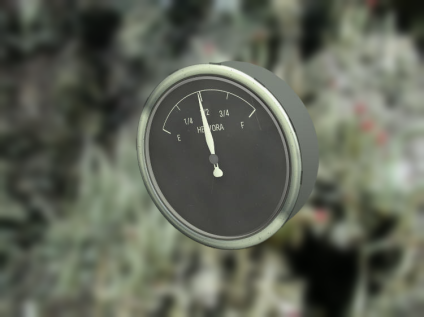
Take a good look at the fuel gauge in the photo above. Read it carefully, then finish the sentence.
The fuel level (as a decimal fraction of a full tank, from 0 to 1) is 0.5
